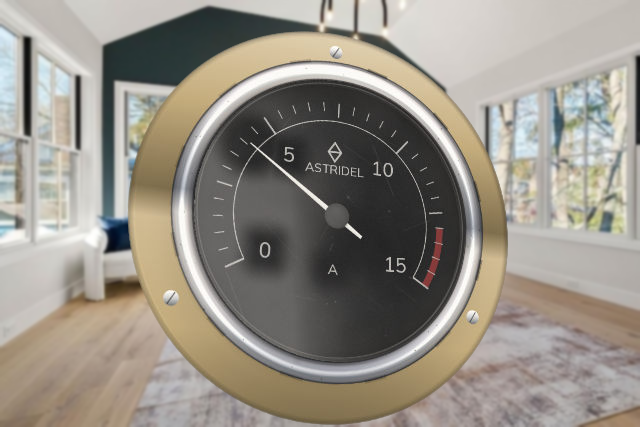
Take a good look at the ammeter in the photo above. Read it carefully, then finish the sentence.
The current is 4 A
